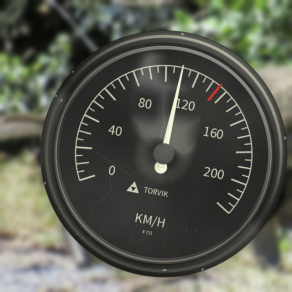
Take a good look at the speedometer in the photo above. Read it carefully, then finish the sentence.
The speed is 110 km/h
